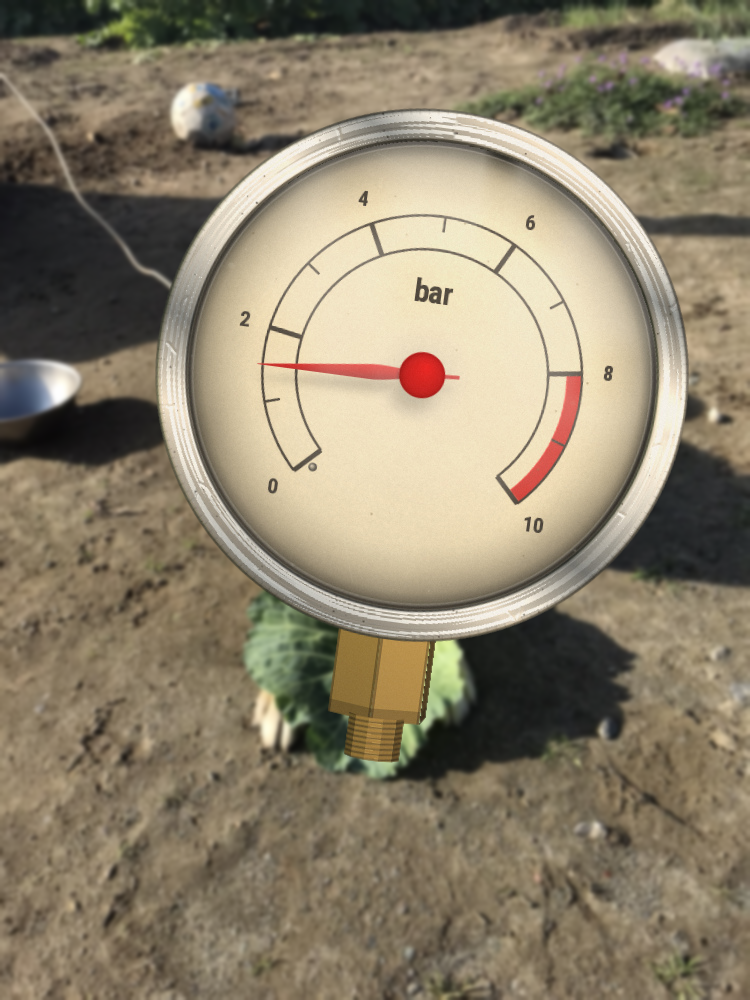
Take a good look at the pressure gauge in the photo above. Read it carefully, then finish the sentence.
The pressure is 1.5 bar
